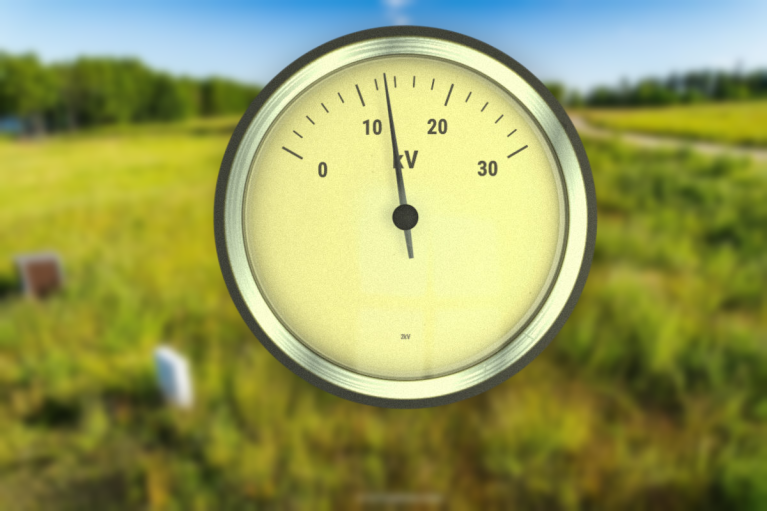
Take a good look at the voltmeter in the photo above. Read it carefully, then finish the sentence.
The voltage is 13 kV
